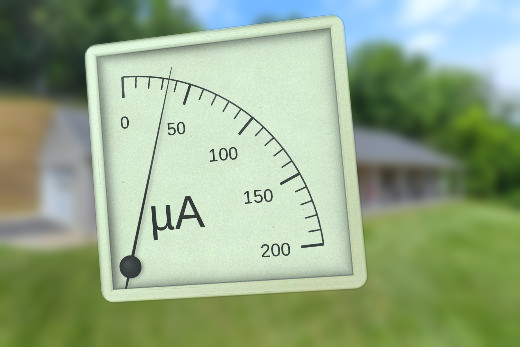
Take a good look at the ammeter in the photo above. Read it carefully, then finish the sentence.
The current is 35 µA
